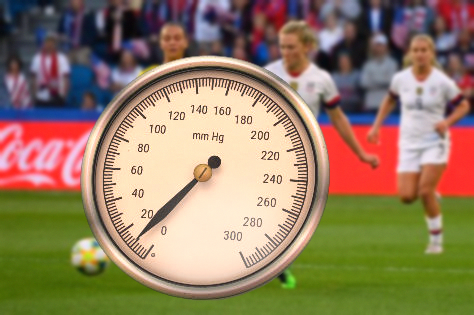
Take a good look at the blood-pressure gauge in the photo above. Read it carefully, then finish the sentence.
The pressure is 10 mmHg
